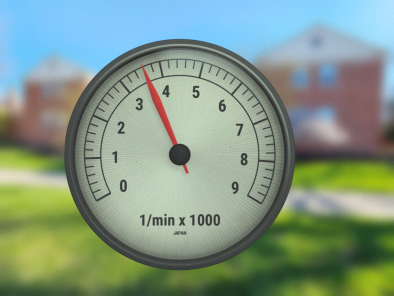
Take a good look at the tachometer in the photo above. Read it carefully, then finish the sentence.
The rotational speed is 3600 rpm
